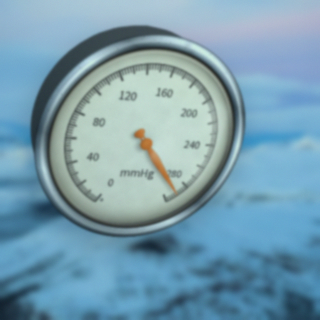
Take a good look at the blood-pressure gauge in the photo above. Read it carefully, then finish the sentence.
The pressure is 290 mmHg
